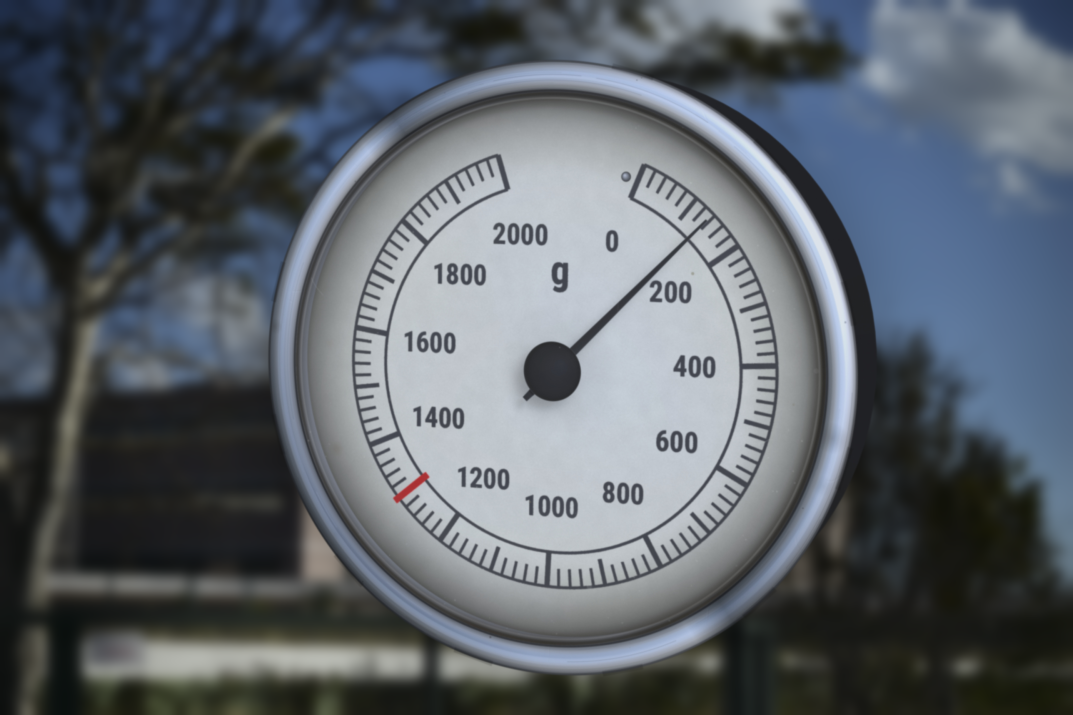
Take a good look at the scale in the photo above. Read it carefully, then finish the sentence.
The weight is 140 g
